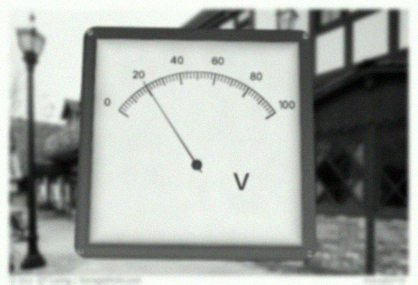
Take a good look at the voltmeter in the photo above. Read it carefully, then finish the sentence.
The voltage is 20 V
